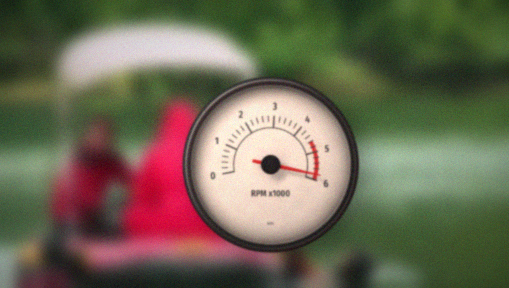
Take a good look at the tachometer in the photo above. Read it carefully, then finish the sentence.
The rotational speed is 5800 rpm
